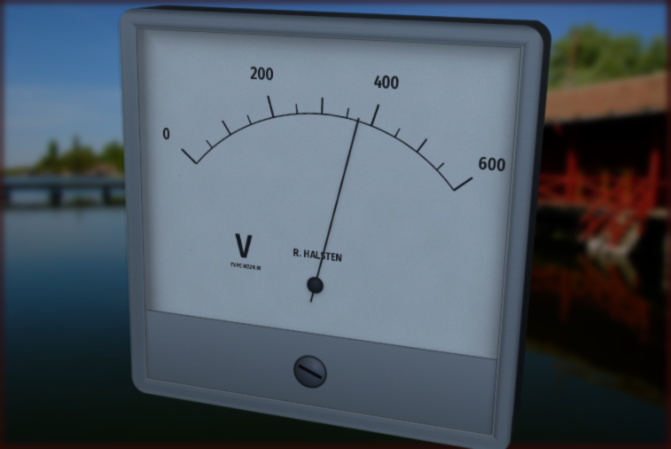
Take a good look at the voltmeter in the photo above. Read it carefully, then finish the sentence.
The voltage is 375 V
